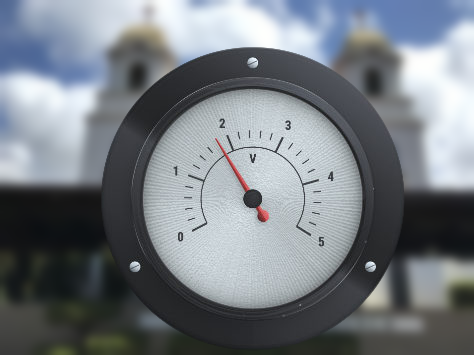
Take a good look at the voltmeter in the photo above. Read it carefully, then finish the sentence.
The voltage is 1.8 V
